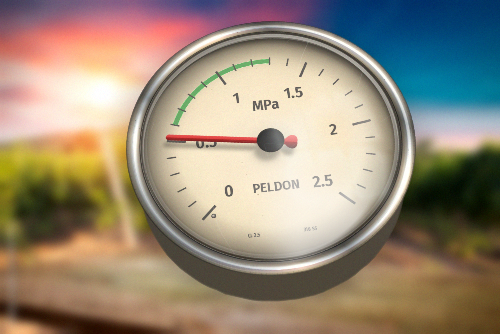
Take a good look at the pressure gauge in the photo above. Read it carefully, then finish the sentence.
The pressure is 0.5 MPa
